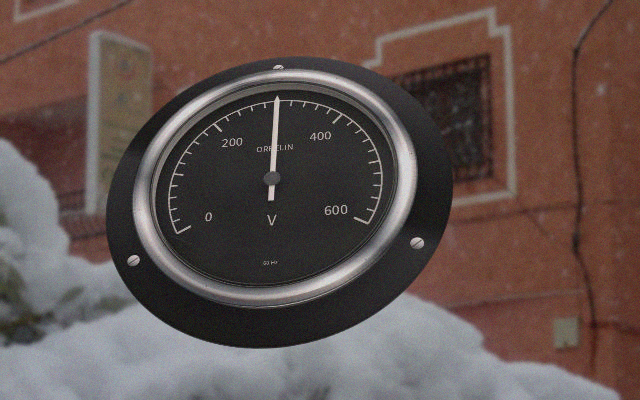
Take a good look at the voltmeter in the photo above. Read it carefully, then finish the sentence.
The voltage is 300 V
